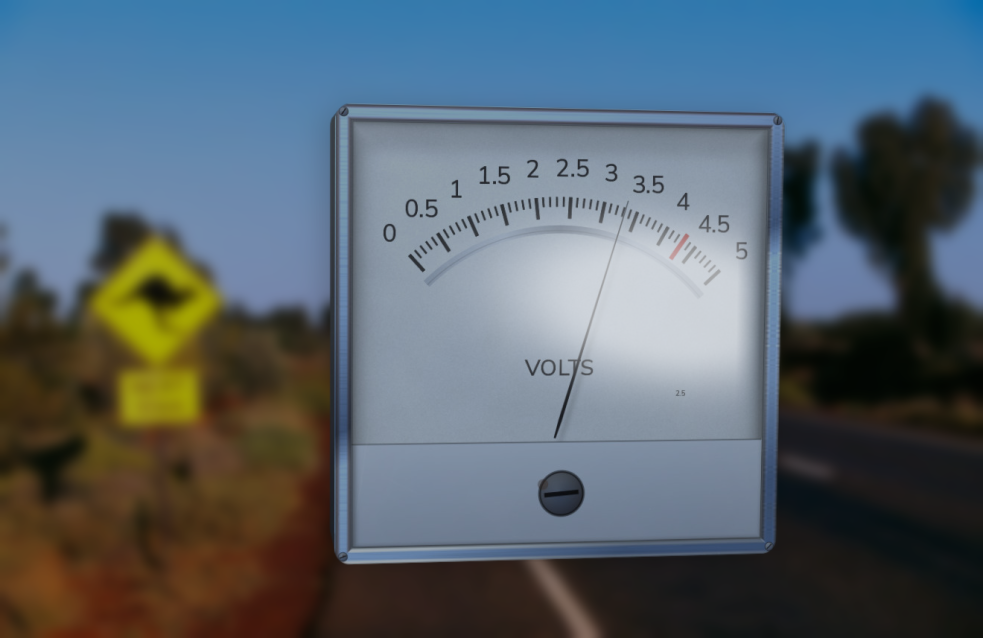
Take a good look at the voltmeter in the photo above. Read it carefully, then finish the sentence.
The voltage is 3.3 V
